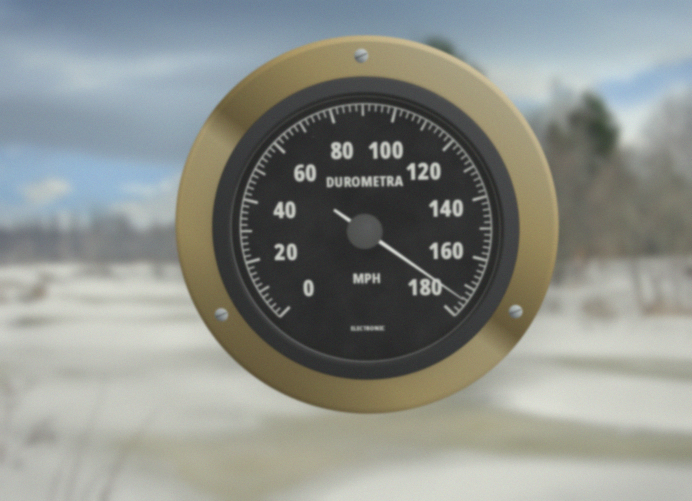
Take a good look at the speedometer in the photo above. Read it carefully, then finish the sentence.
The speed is 174 mph
